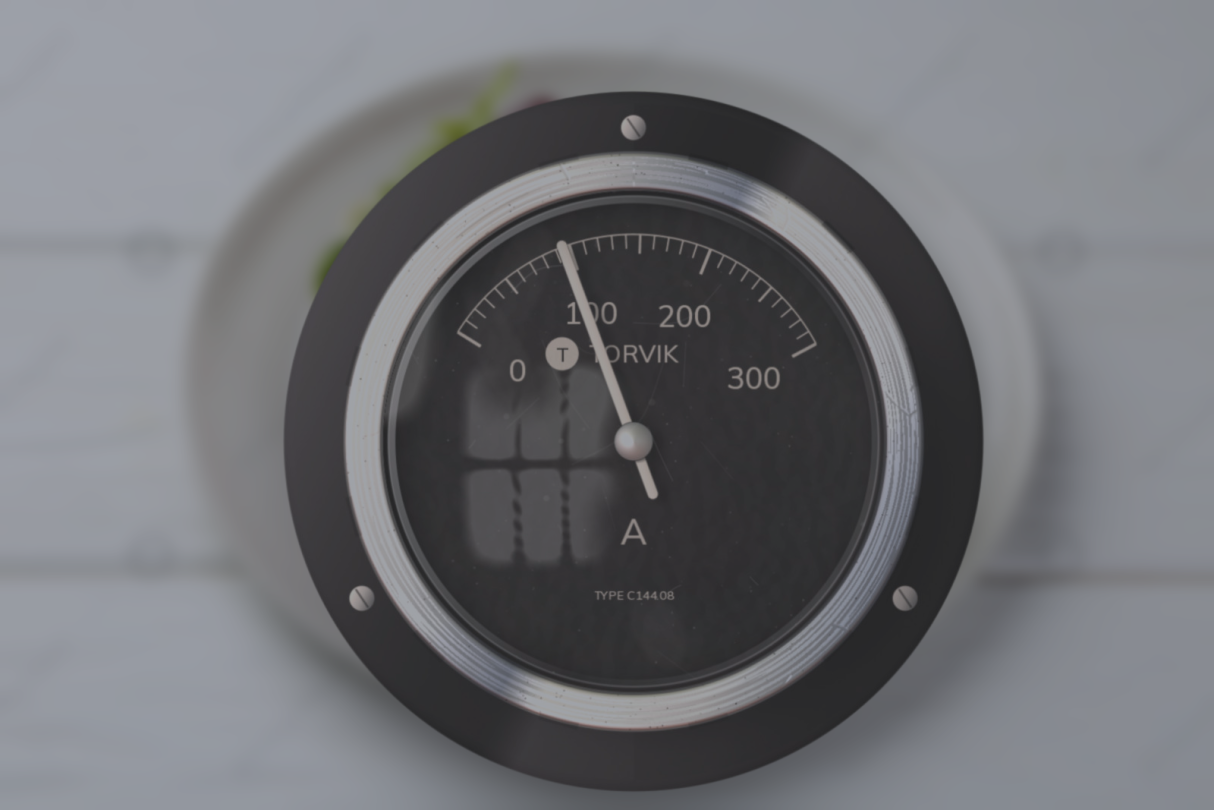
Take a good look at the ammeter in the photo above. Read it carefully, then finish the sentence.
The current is 95 A
